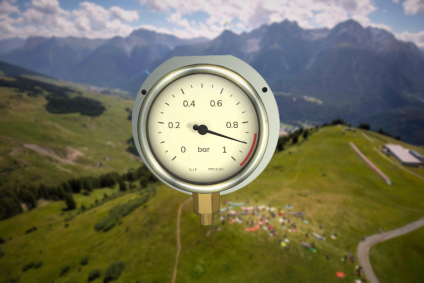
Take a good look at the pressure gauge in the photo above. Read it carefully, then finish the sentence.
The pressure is 0.9 bar
